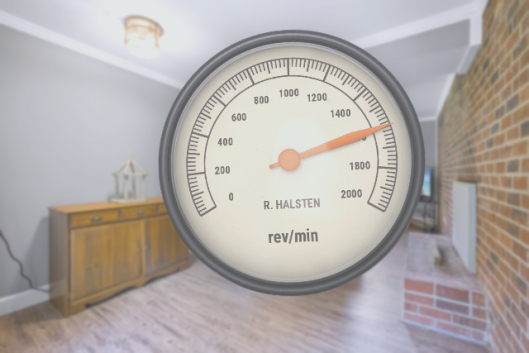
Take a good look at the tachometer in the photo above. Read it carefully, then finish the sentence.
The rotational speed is 1600 rpm
